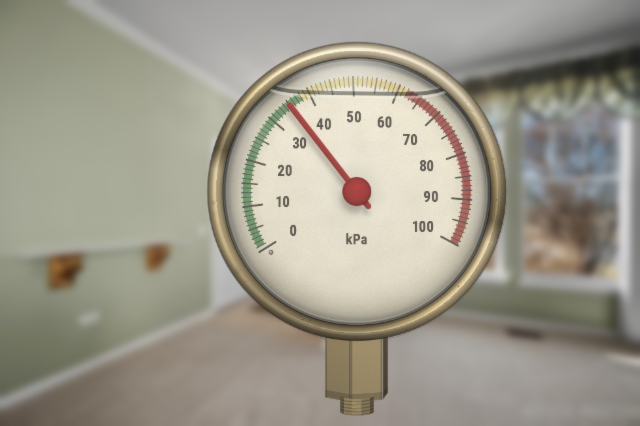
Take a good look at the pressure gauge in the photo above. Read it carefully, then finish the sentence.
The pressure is 35 kPa
